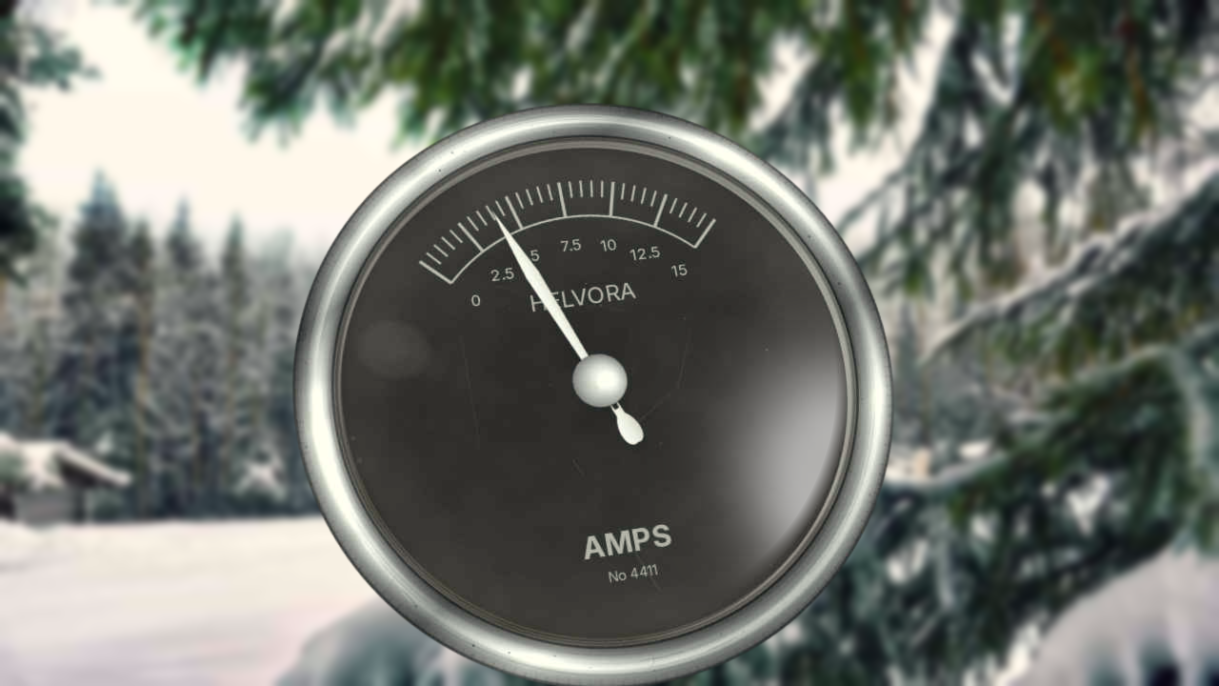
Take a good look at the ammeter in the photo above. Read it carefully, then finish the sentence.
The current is 4 A
